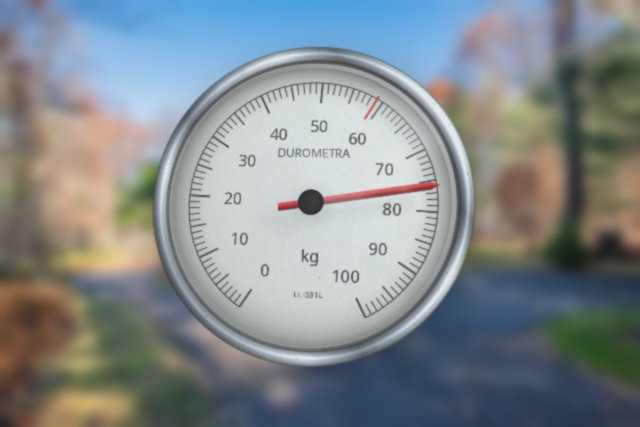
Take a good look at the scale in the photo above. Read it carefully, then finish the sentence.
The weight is 76 kg
